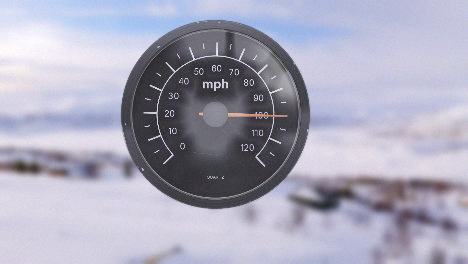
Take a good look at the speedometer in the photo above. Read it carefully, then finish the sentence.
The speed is 100 mph
